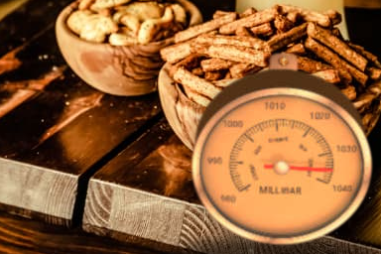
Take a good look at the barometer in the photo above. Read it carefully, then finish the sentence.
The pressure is 1035 mbar
